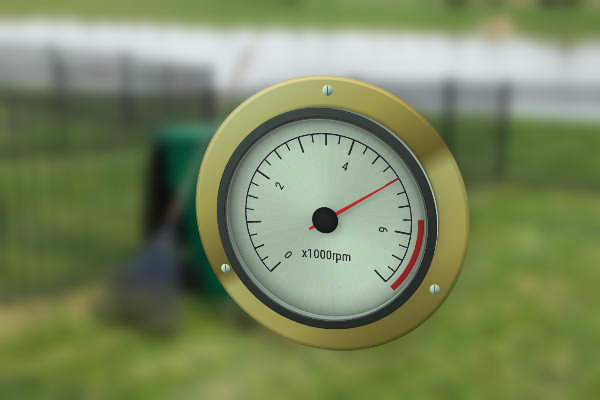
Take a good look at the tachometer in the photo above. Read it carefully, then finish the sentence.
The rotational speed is 5000 rpm
